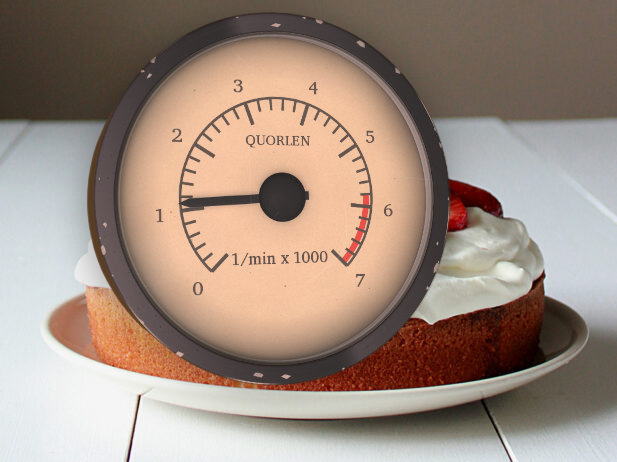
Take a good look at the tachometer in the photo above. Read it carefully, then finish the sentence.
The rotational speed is 1100 rpm
